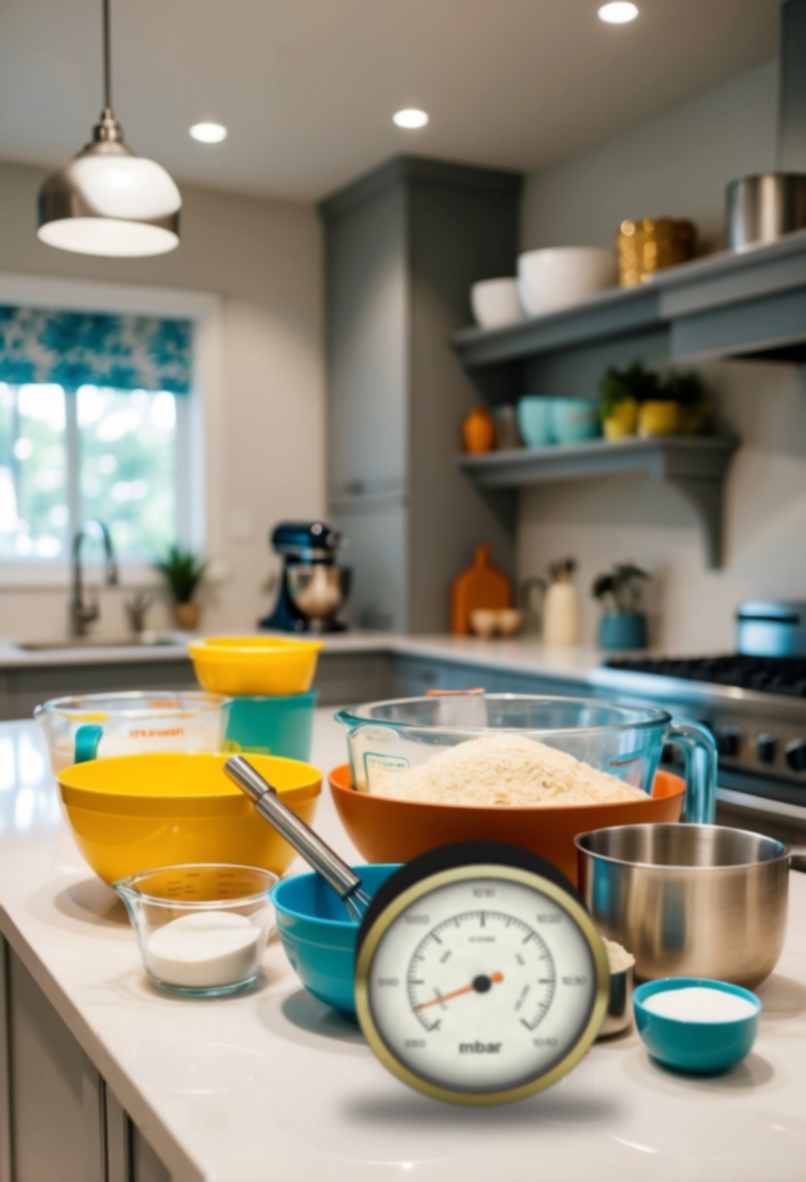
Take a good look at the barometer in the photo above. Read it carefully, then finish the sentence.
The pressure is 985 mbar
